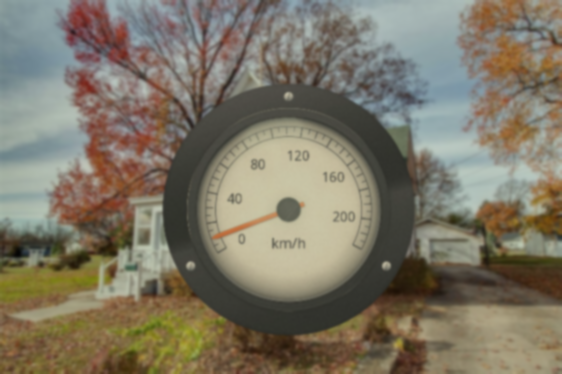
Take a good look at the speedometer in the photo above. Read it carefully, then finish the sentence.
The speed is 10 km/h
